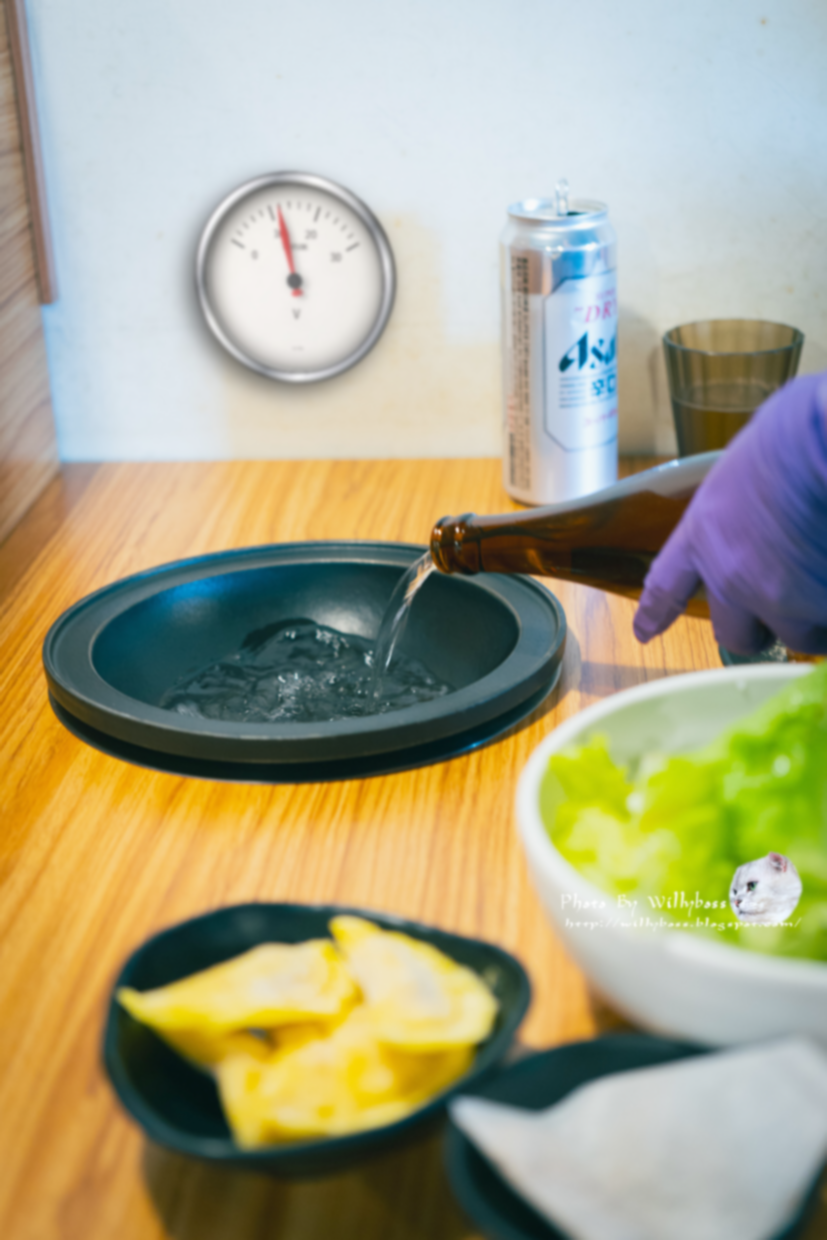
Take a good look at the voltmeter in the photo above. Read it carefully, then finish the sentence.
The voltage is 12 V
